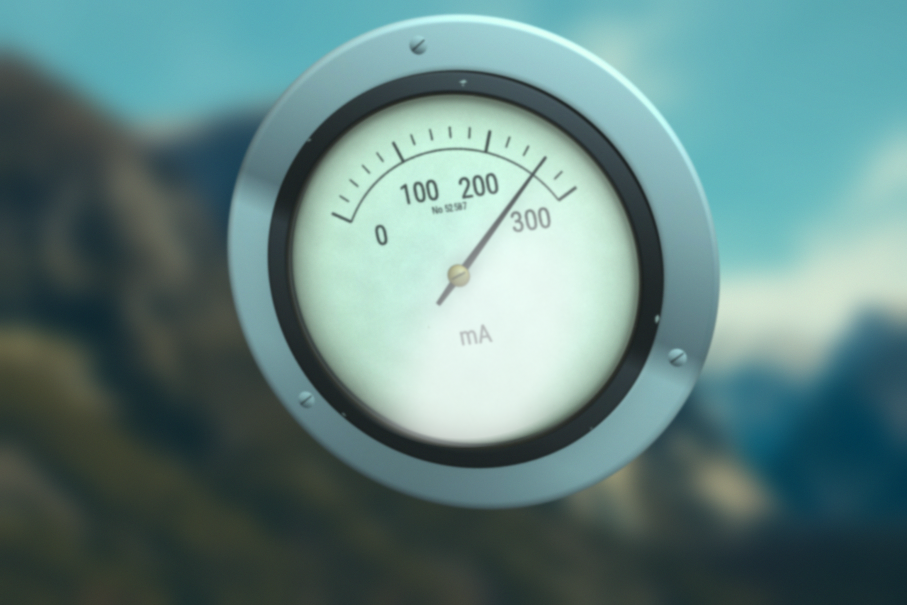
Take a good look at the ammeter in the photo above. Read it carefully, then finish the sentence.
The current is 260 mA
